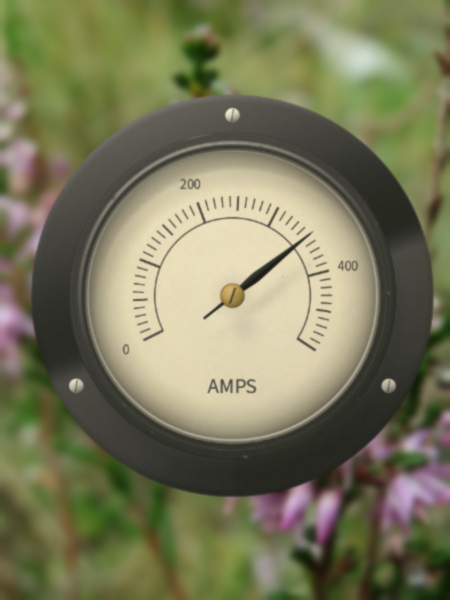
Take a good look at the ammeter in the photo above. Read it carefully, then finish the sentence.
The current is 350 A
